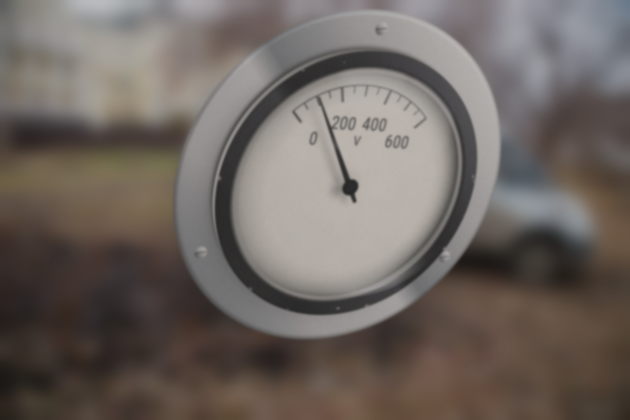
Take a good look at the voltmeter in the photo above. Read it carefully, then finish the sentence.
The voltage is 100 V
